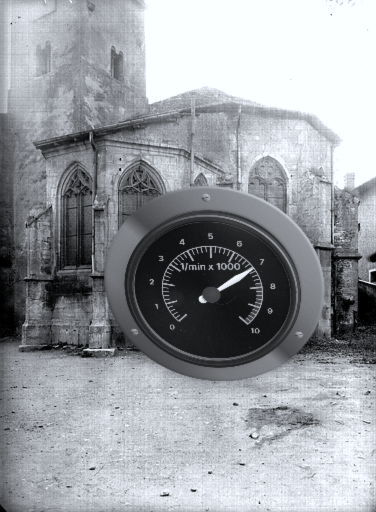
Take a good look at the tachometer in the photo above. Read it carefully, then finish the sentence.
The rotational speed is 7000 rpm
